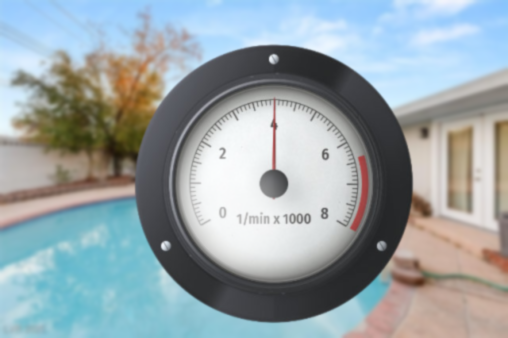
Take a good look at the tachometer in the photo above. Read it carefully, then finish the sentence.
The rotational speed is 4000 rpm
